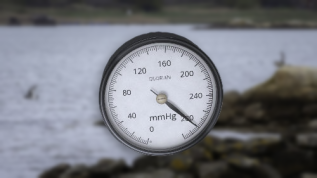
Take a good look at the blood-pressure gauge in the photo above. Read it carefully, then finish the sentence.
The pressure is 280 mmHg
